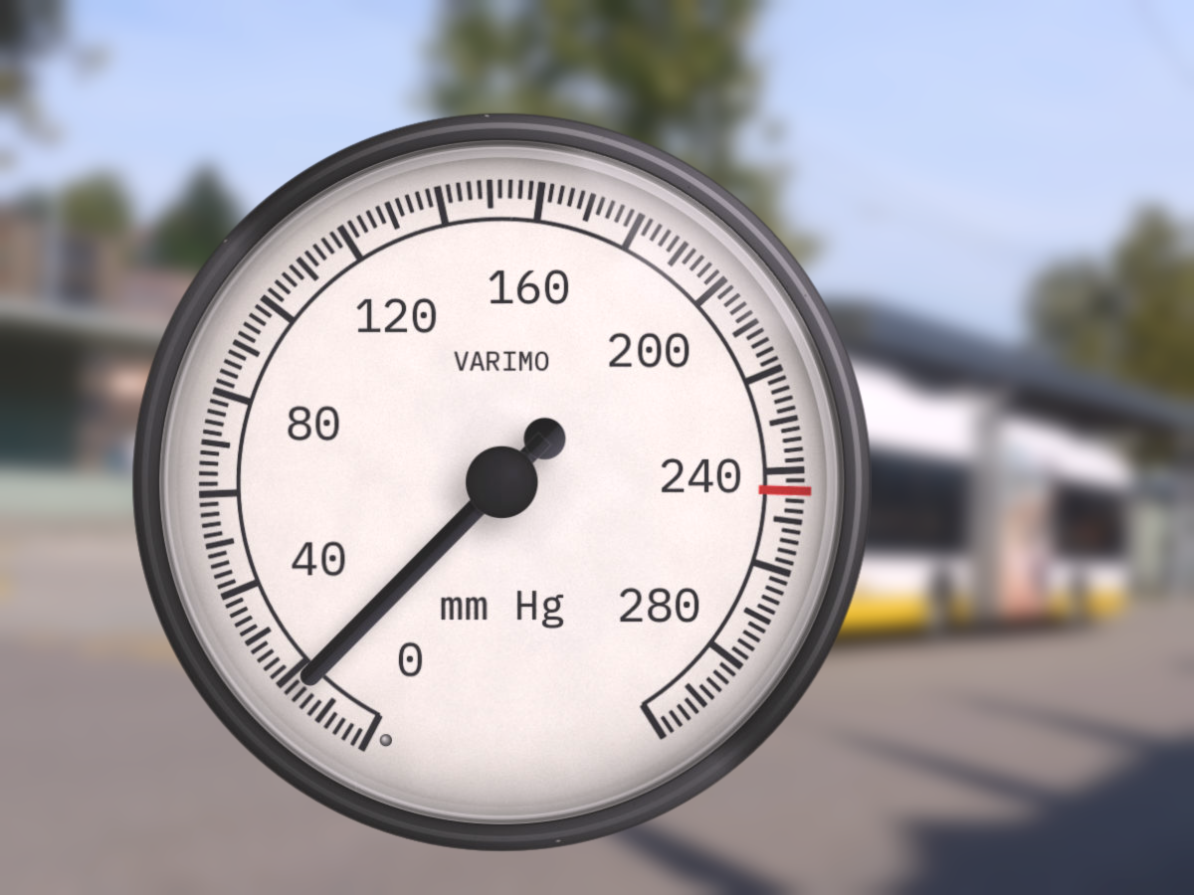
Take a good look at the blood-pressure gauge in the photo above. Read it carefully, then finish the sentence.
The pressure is 17 mmHg
